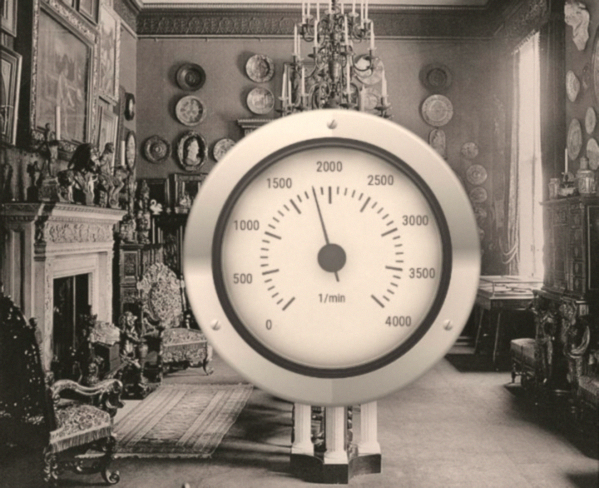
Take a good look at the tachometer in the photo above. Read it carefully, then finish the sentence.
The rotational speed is 1800 rpm
